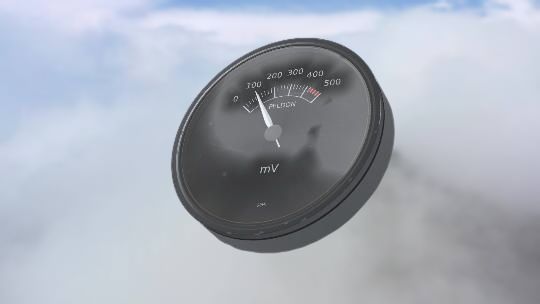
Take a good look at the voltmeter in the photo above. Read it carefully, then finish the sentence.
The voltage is 100 mV
